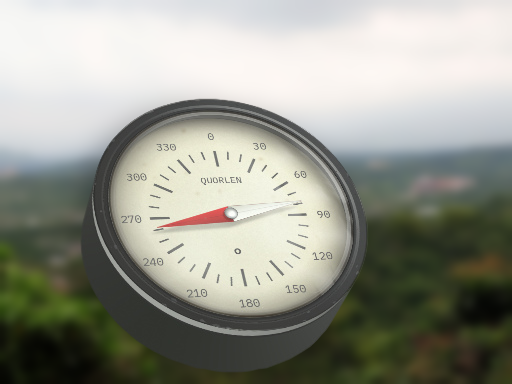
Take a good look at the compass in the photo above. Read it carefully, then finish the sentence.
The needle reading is 260 °
